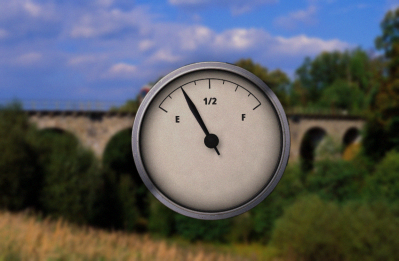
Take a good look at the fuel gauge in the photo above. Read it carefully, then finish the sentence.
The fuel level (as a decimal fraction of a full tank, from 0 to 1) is 0.25
